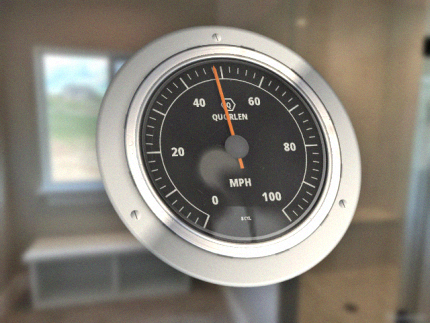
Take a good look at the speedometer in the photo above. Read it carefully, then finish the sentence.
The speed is 48 mph
